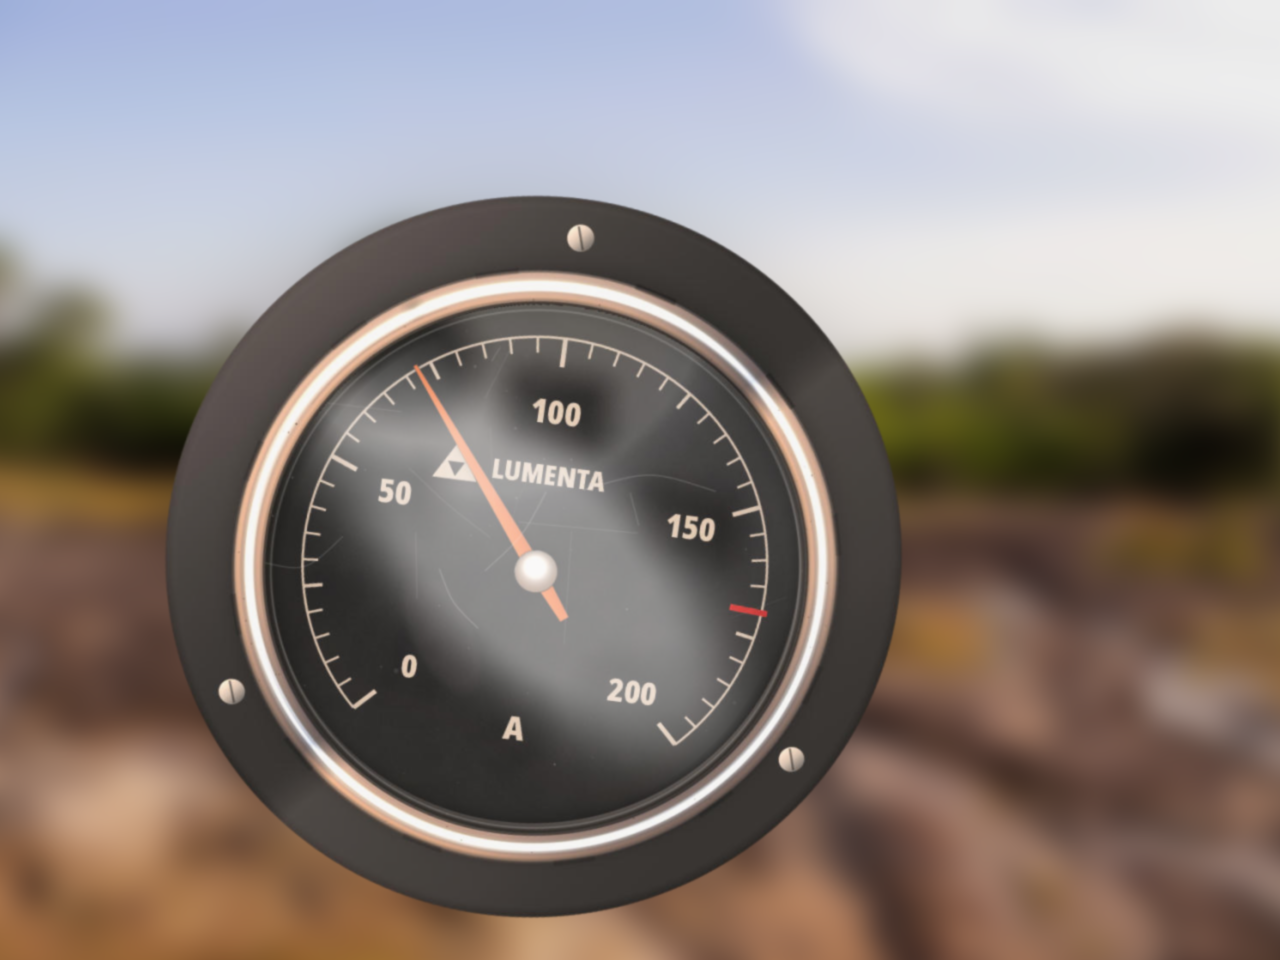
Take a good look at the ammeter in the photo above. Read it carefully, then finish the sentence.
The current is 72.5 A
